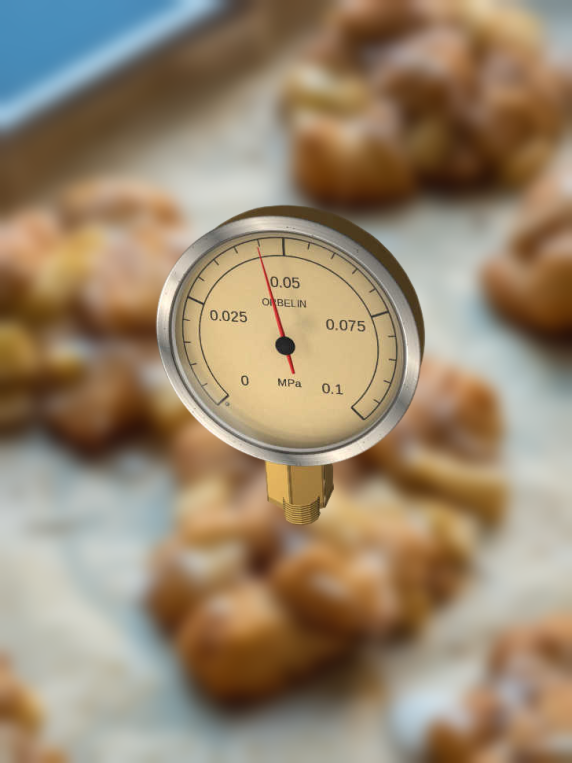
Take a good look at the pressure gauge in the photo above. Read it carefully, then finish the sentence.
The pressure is 0.045 MPa
